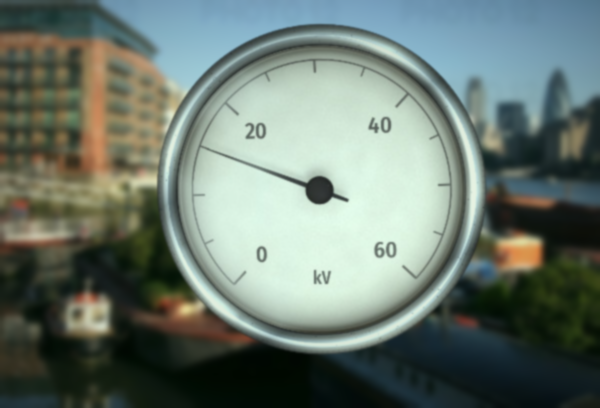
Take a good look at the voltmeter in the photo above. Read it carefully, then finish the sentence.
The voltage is 15 kV
